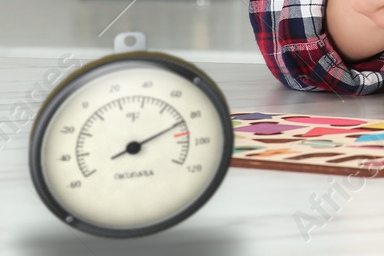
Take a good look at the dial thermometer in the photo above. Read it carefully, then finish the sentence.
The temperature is 80 °F
